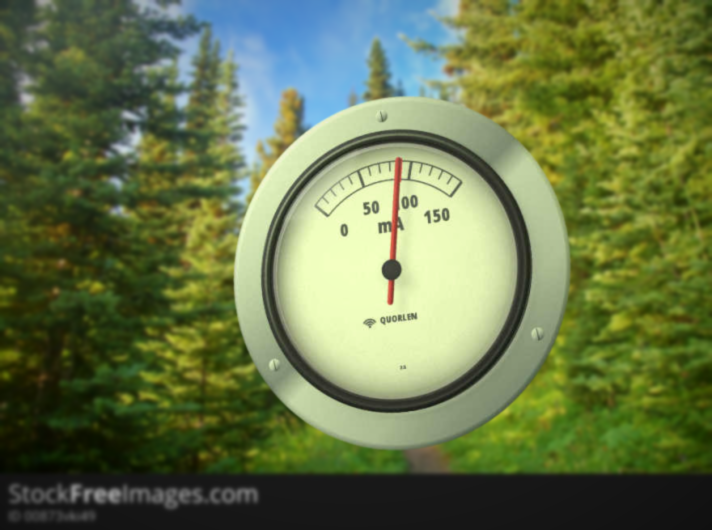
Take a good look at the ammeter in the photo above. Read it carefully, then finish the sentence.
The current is 90 mA
